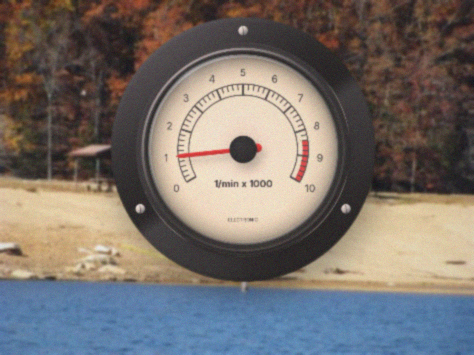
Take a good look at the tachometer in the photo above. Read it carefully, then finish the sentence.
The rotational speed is 1000 rpm
